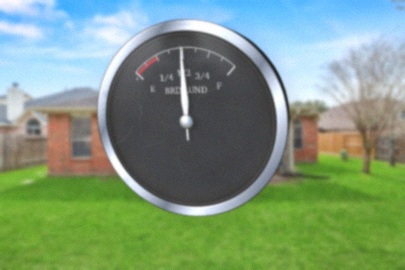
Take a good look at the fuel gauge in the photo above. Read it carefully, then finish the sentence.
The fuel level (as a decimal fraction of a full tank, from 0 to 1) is 0.5
